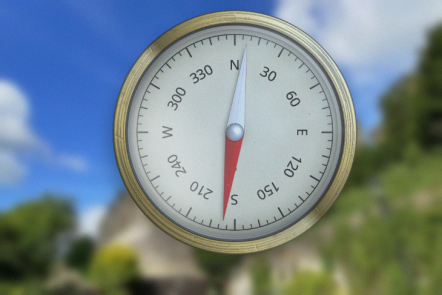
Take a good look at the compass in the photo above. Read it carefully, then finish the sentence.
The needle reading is 187.5 °
